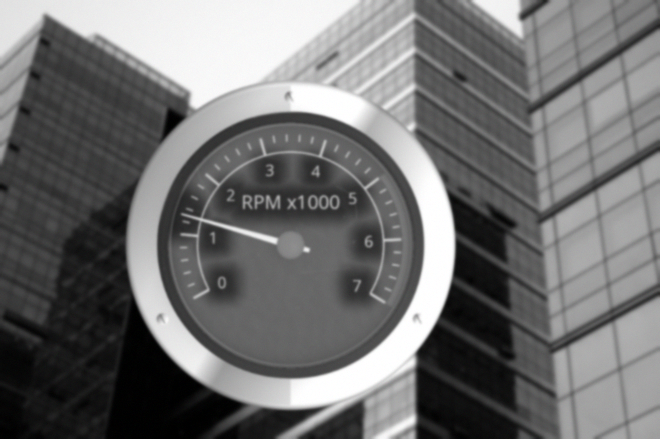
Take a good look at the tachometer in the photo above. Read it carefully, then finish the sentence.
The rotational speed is 1300 rpm
